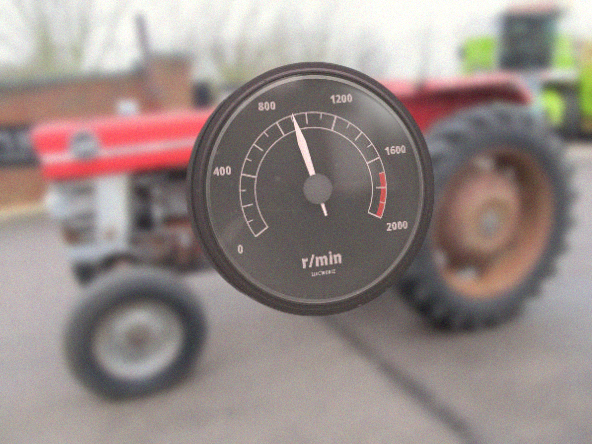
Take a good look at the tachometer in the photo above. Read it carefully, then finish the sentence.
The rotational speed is 900 rpm
